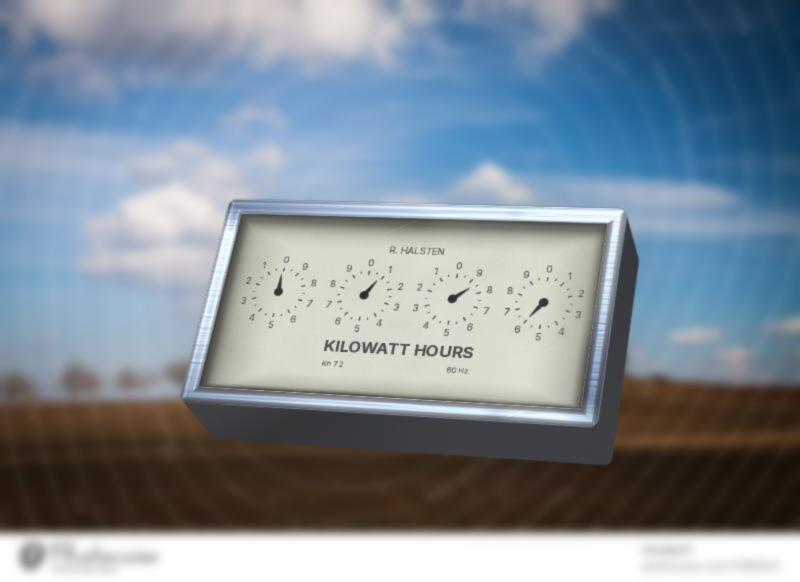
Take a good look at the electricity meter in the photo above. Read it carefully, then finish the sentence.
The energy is 86 kWh
